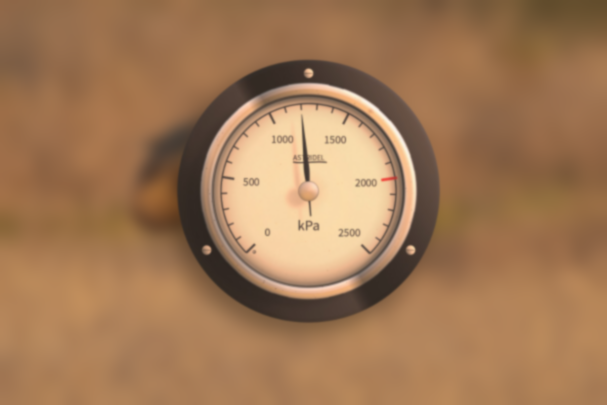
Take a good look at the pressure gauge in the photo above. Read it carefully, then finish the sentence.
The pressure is 1200 kPa
